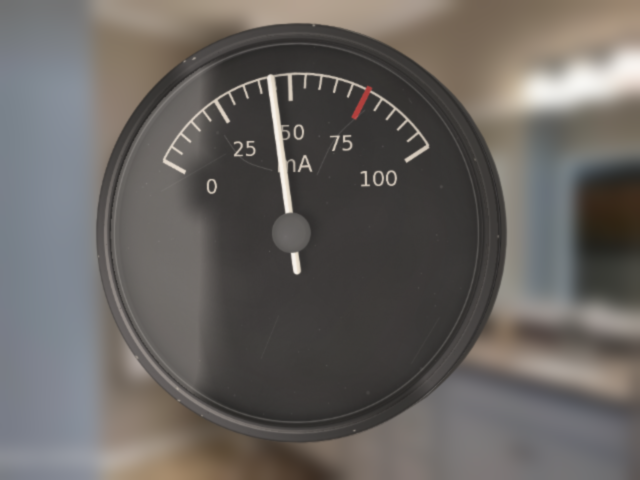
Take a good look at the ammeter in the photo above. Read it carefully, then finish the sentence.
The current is 45 mA
